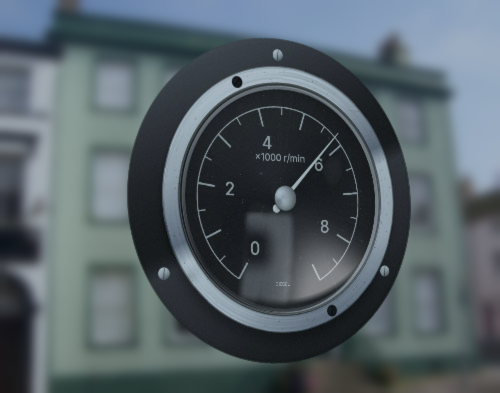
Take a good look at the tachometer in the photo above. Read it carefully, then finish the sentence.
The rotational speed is 5750 rpm
